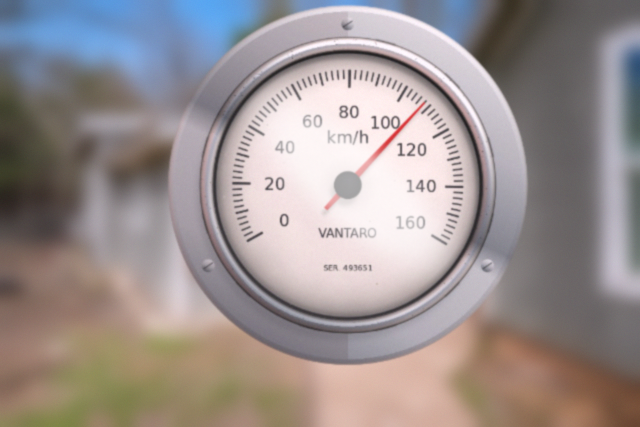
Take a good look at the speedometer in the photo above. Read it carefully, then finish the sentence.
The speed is 108 km/h
